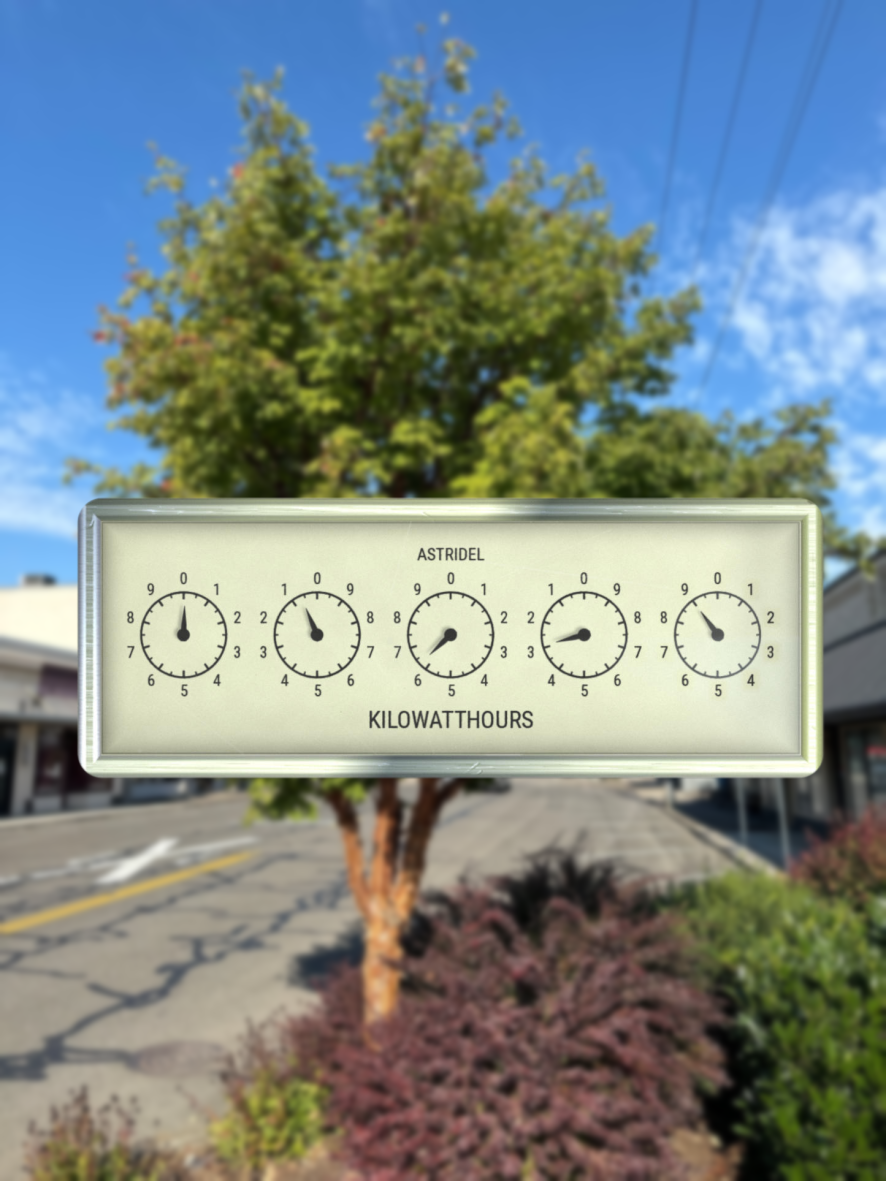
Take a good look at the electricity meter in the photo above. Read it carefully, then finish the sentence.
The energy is 629 kWh
